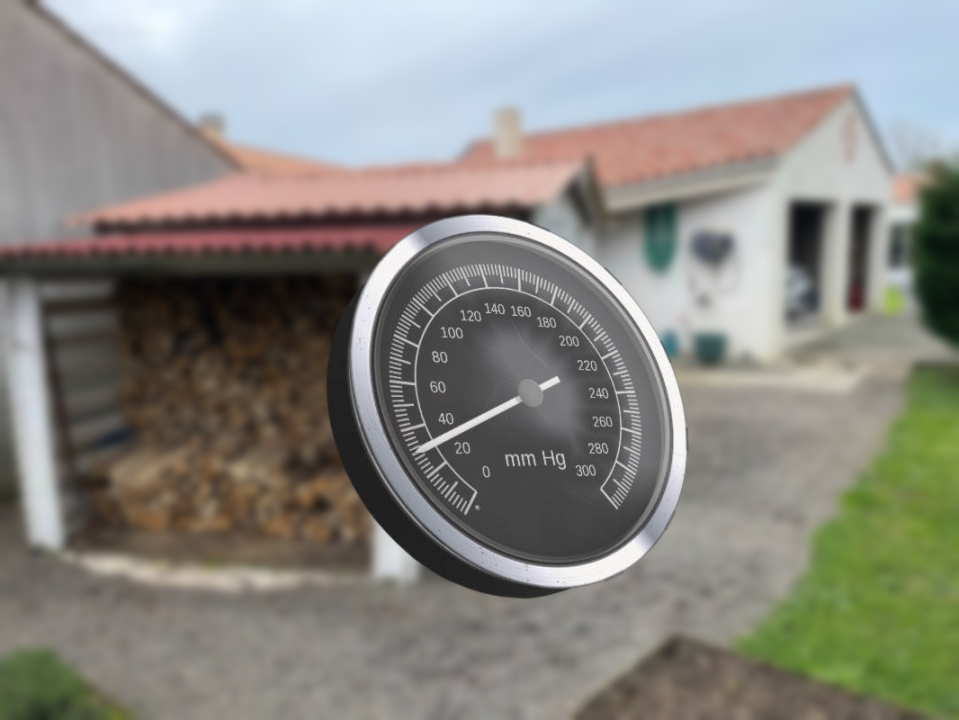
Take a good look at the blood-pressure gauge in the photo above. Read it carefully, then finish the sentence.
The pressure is 30 mmHg
